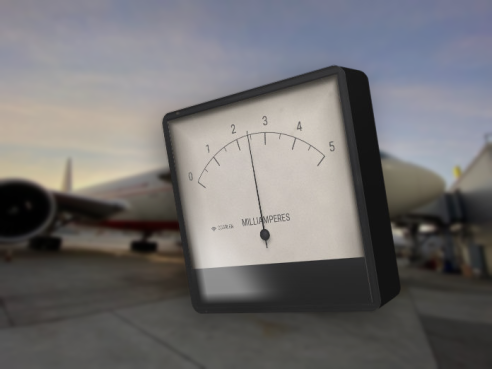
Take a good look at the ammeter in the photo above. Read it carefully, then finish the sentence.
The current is 2.5 mA
